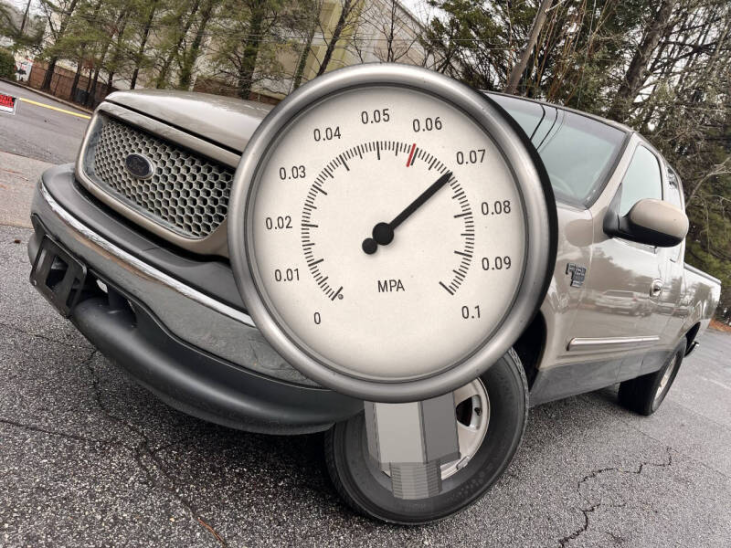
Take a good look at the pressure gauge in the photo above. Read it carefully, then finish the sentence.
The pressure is 0.07 MPa
